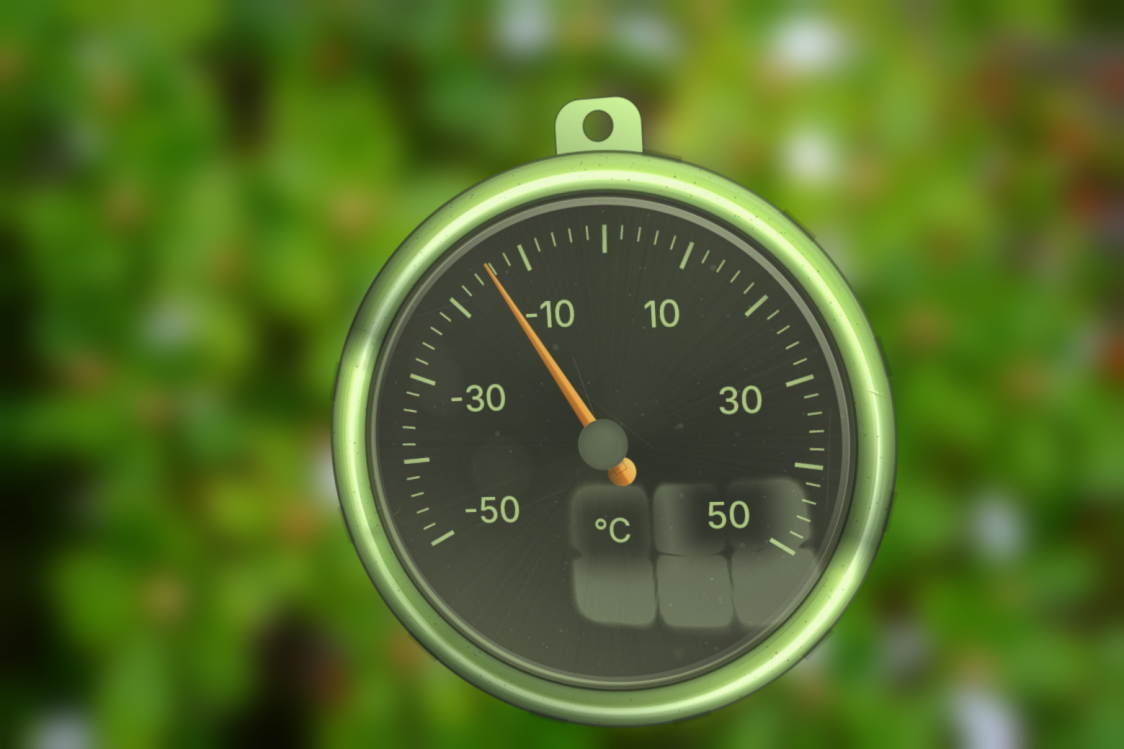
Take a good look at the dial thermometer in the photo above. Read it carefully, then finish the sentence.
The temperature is -14 °C
